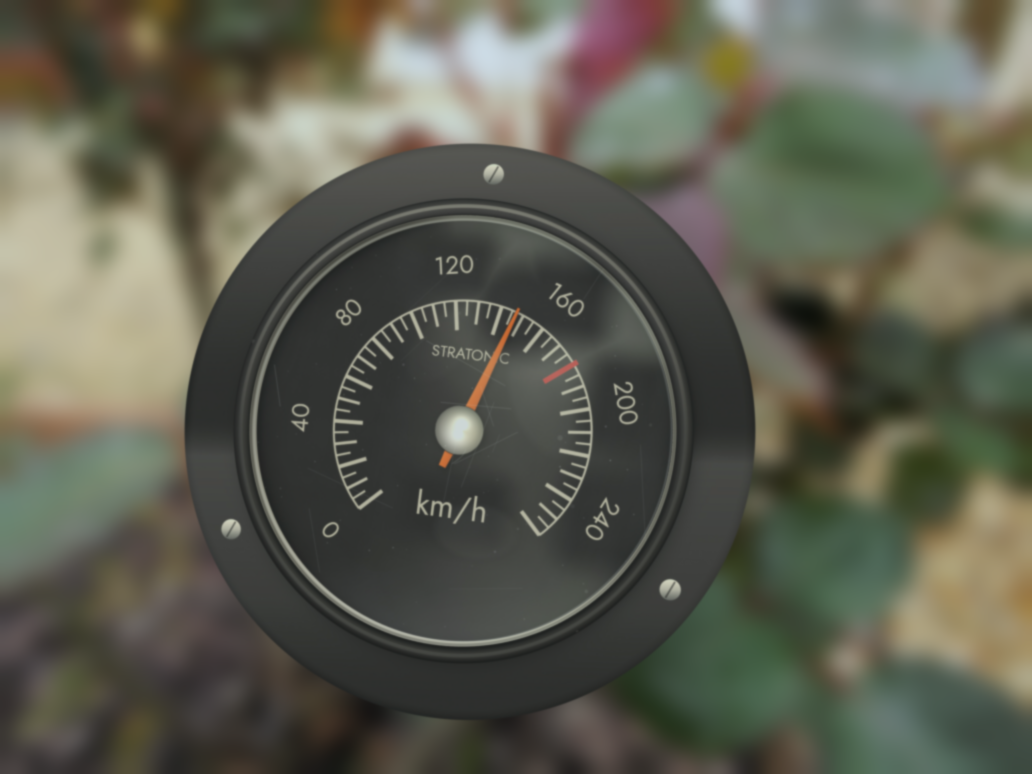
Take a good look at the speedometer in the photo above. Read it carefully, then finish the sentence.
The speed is 147.5 km/h
